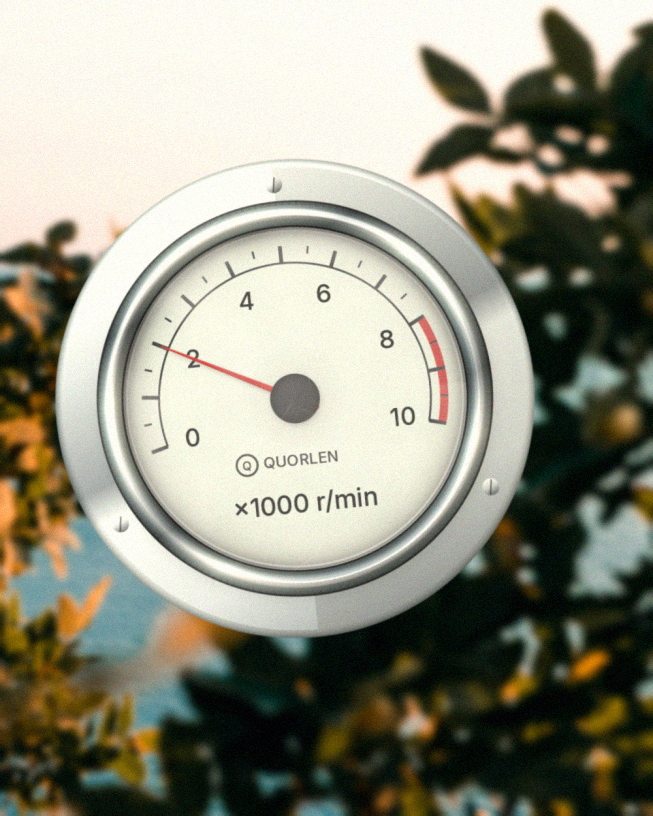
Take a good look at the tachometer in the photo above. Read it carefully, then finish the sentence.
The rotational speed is 2000 rpm
